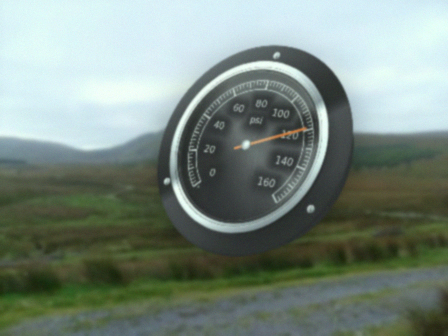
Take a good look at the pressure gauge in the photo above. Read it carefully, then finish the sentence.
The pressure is 120 psi
